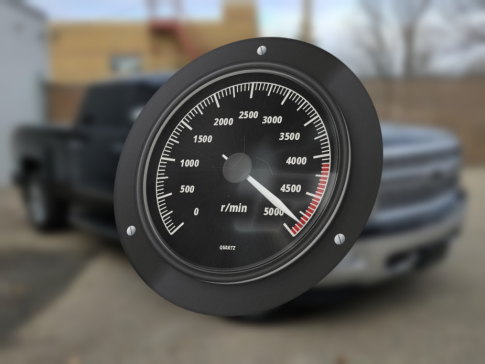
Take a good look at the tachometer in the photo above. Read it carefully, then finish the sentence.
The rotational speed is 4850 rpm
